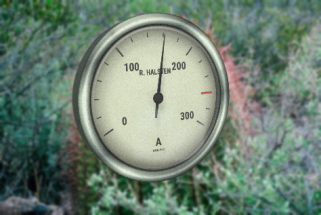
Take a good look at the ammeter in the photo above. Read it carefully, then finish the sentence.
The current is 160 A
